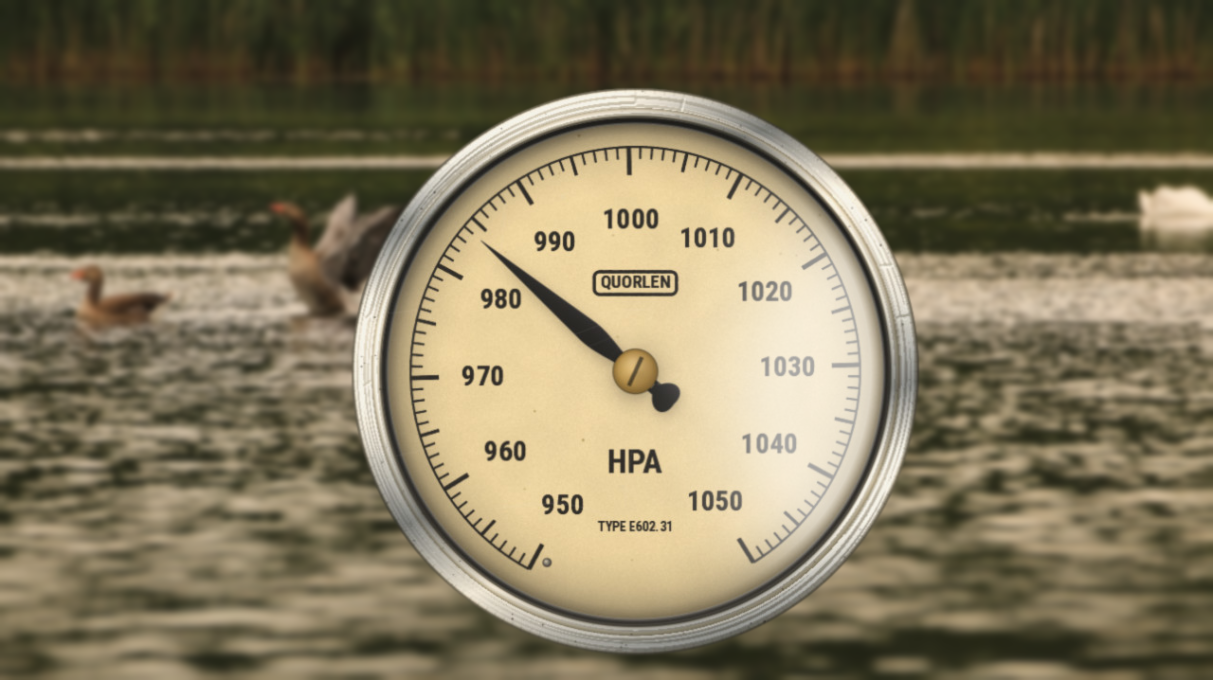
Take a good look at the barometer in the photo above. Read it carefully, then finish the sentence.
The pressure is 984 hPa
